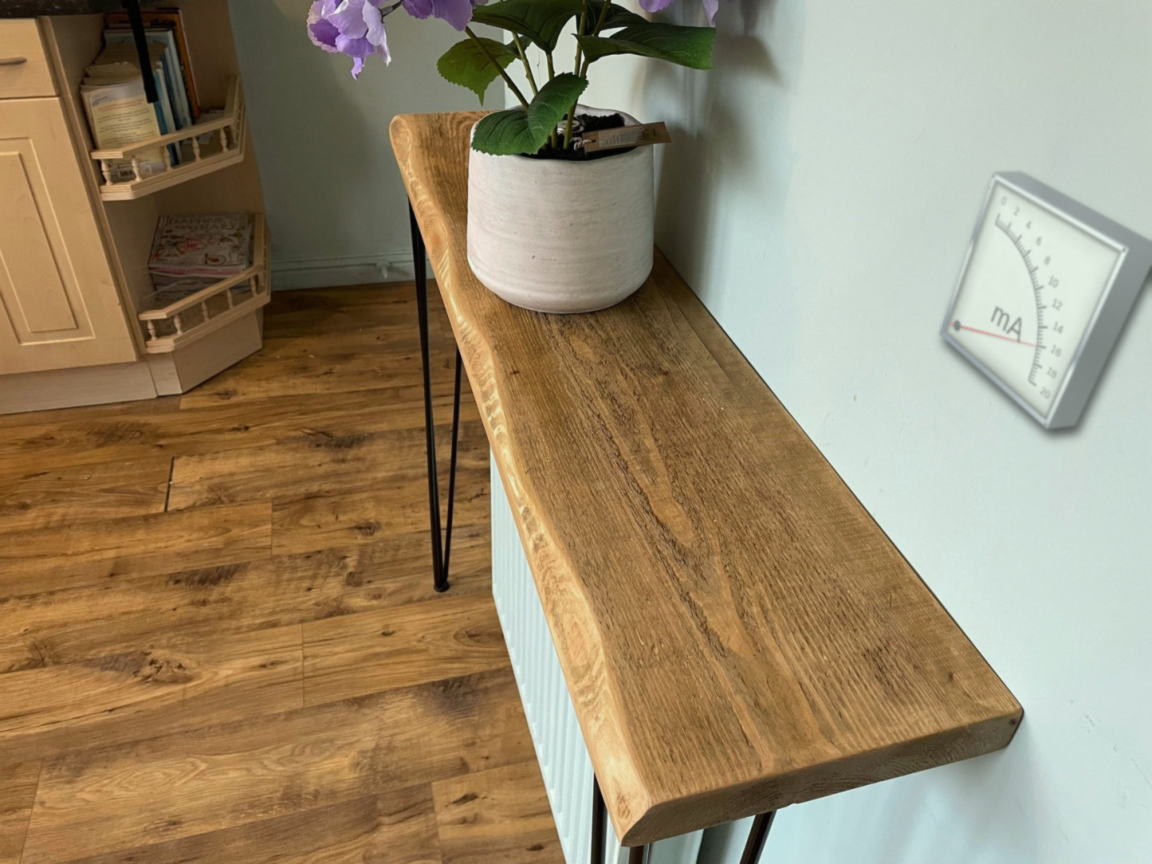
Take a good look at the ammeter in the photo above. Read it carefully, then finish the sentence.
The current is 16 mA
